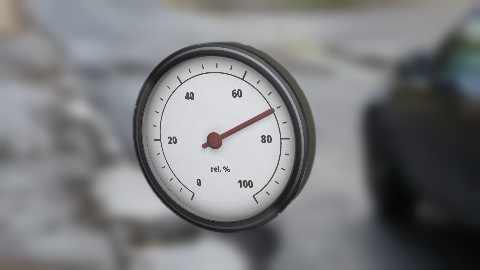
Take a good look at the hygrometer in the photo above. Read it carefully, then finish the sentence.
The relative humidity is 72 %
